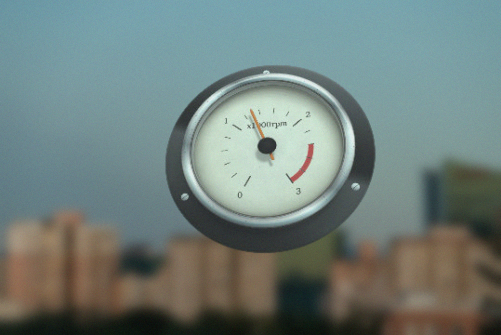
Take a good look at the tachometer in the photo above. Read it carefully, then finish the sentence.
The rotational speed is 1300 rpm
